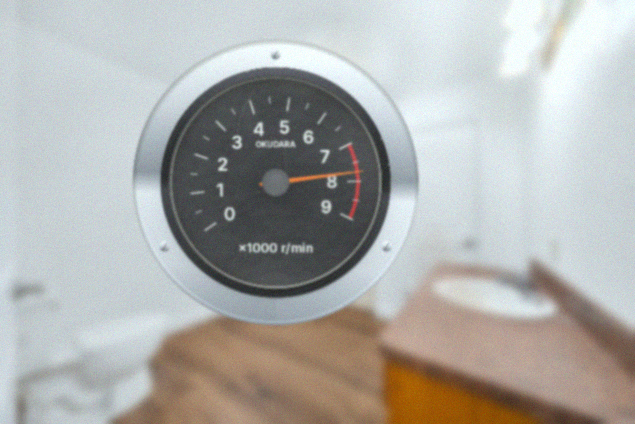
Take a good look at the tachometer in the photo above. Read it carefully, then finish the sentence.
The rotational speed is 7750 rpm
